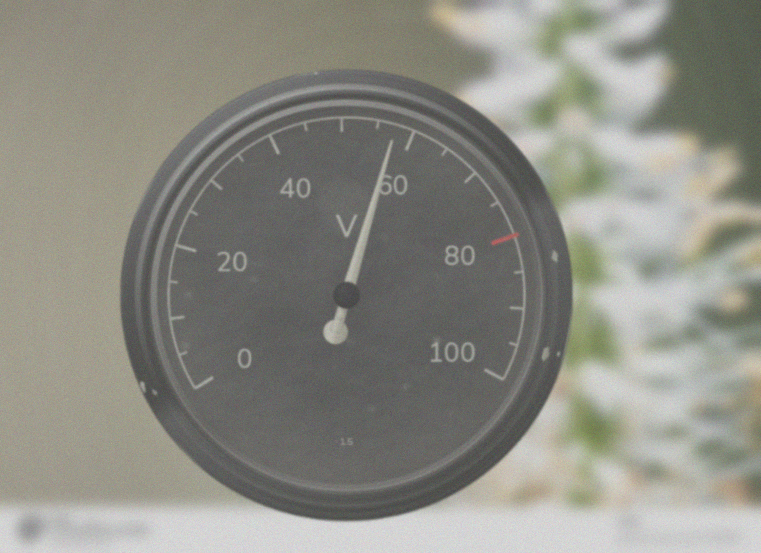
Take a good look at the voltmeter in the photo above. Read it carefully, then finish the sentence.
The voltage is 57.5 V
